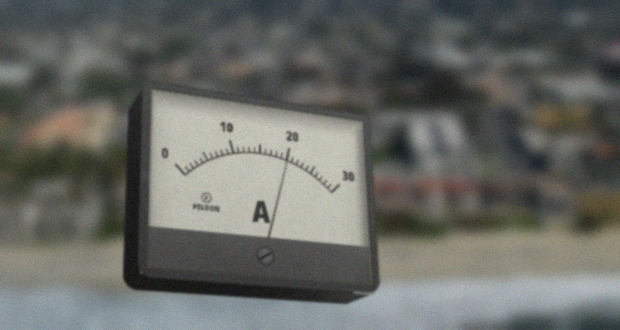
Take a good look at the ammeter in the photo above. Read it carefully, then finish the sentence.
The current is 20 A
